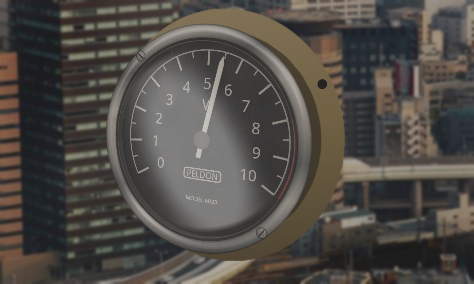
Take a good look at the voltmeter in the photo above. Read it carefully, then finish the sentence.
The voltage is 5.5 V
